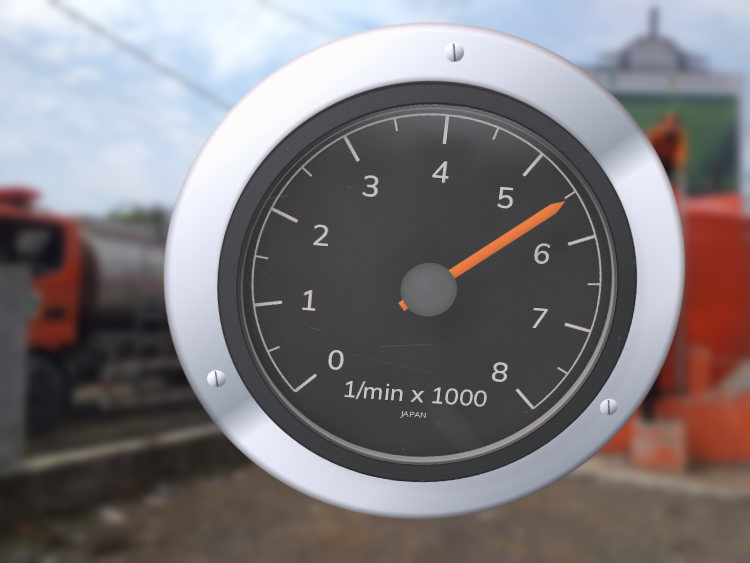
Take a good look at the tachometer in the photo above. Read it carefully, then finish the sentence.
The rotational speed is 5500 rpm
